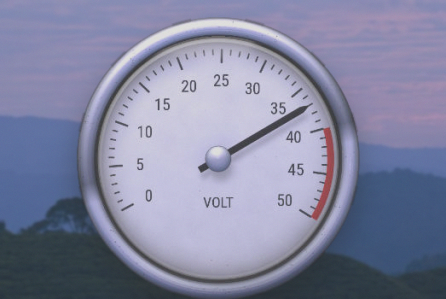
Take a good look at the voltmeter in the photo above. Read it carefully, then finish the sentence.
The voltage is 37 V
